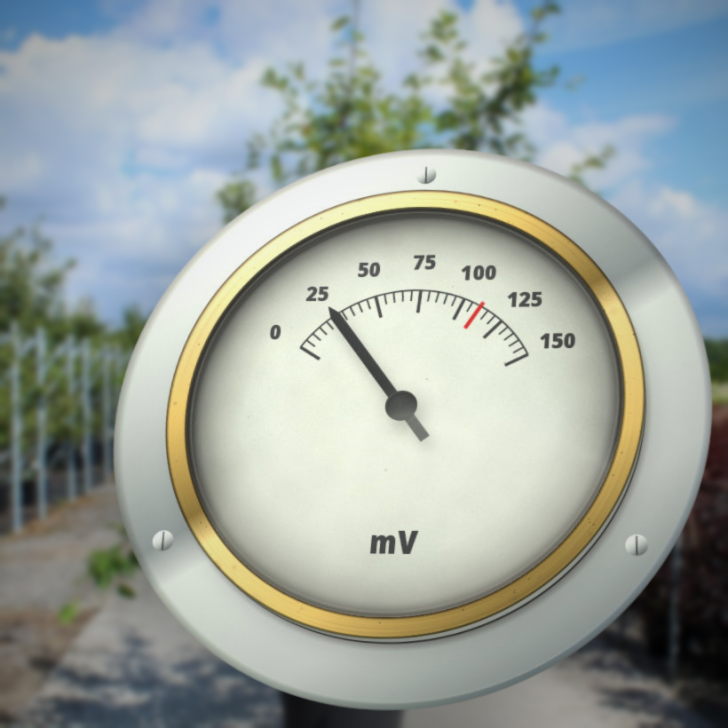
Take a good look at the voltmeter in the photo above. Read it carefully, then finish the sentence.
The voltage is 25 mV
